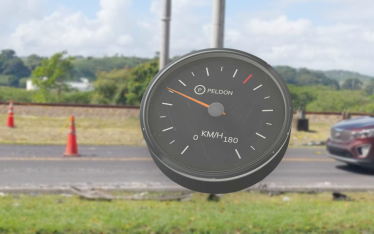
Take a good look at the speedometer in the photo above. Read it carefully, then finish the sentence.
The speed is 50 km/h
